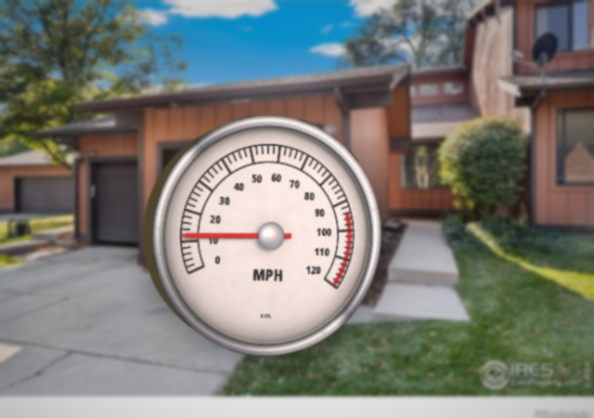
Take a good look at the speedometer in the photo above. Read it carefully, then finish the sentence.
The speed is 12 mph
